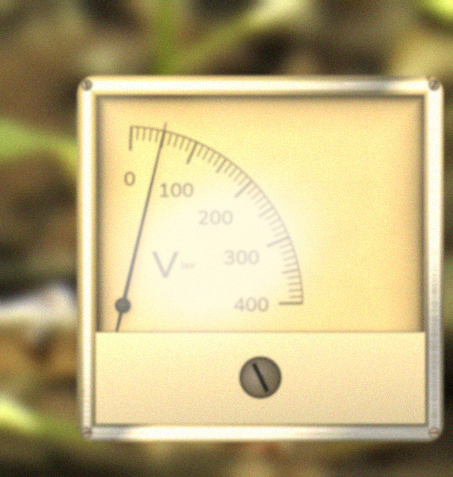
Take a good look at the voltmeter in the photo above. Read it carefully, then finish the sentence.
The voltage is 50 V
